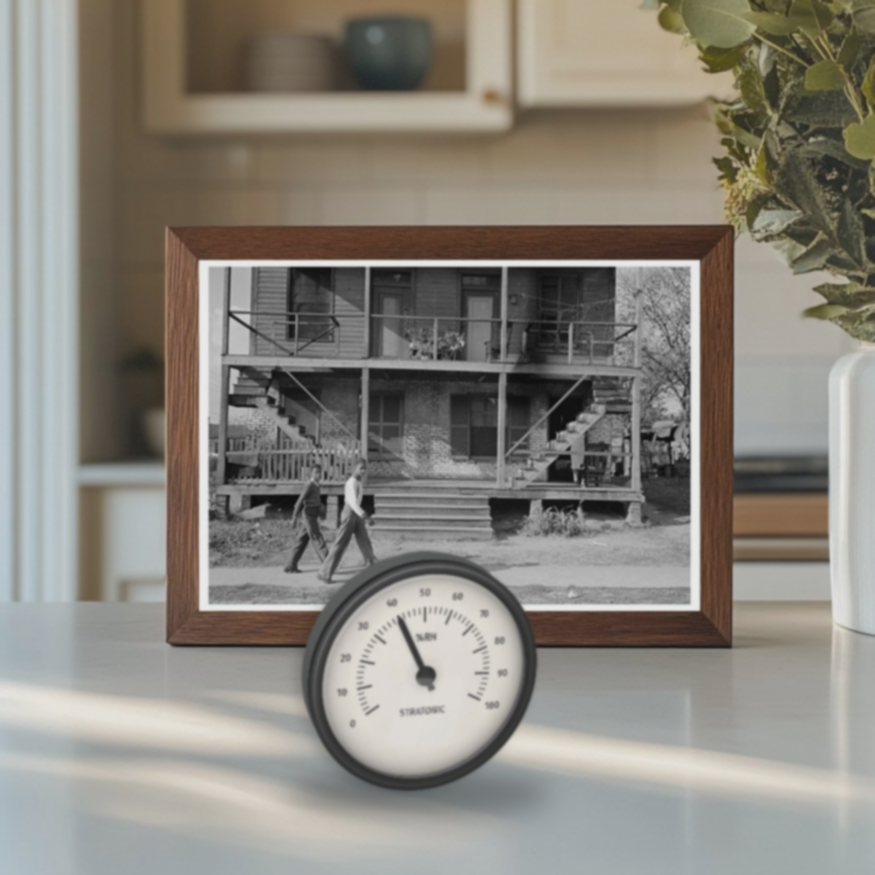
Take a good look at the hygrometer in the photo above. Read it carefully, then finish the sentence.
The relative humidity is 40 %
